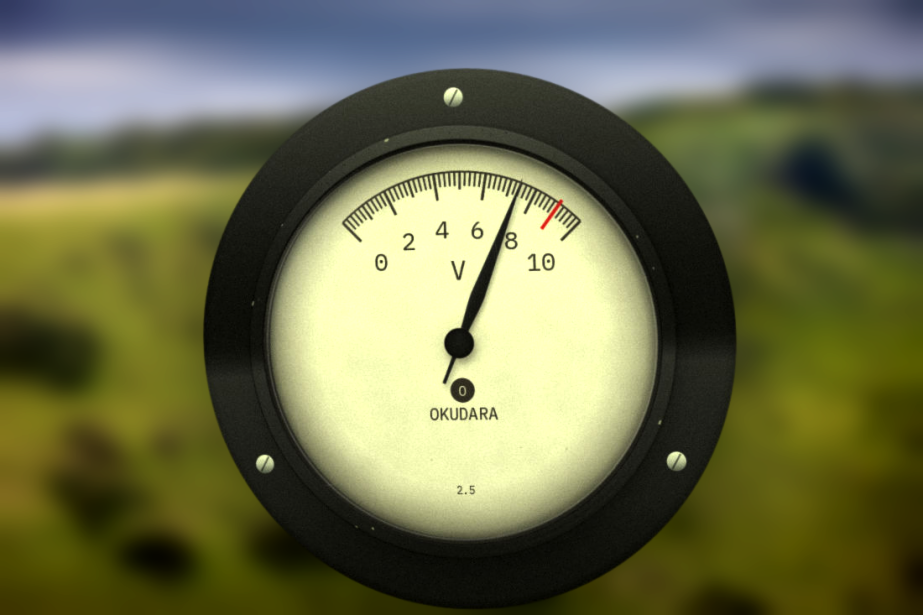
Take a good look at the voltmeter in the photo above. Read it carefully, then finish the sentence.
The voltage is 7.4 V
